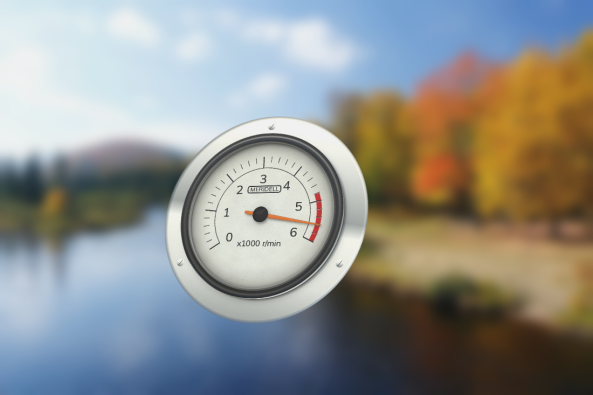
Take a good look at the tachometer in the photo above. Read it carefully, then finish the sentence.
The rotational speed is 5600 rpm
